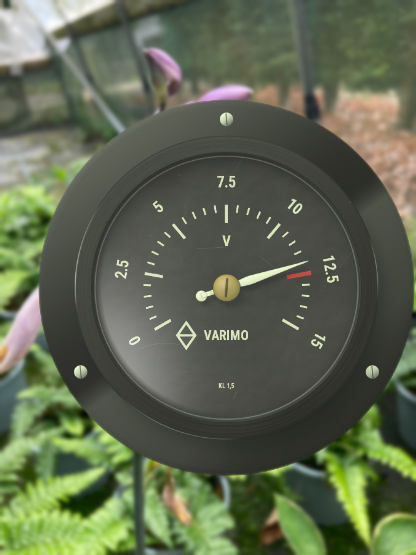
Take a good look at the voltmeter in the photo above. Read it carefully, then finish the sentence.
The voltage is 12 V
